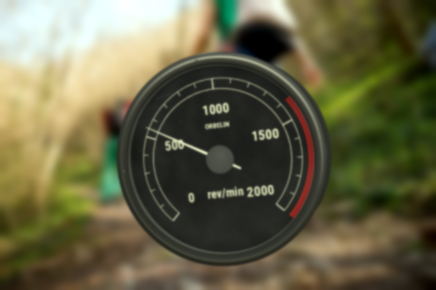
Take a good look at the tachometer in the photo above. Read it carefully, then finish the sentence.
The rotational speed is 550 rpm
